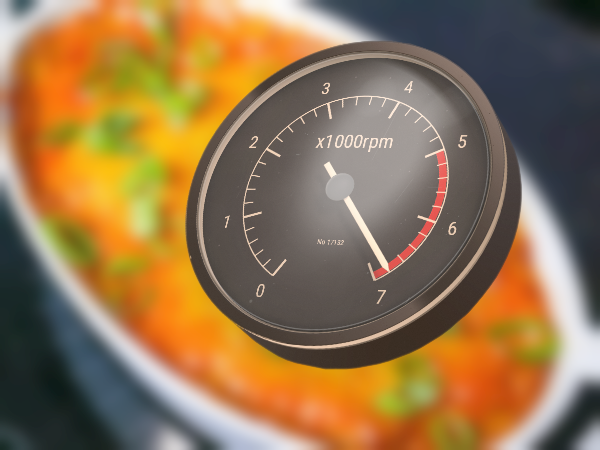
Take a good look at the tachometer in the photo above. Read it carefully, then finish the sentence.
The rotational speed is 6800 rpm
